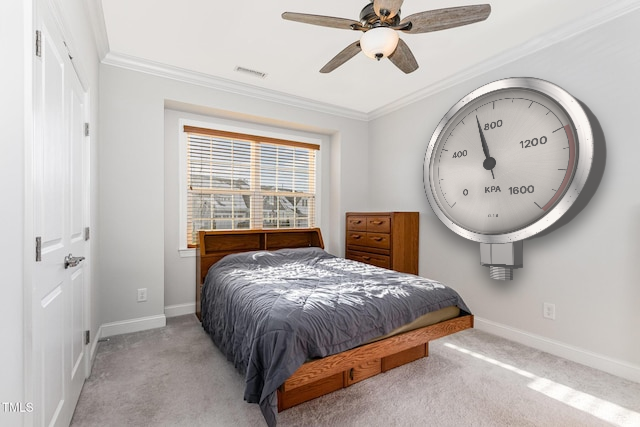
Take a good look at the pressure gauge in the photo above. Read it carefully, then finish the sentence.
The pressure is 700 kPa
